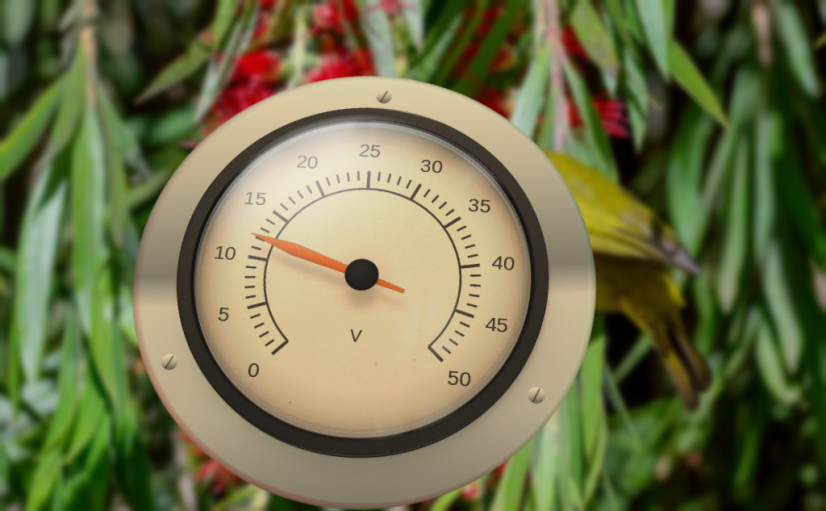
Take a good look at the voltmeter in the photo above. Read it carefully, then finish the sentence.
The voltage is 12 V
